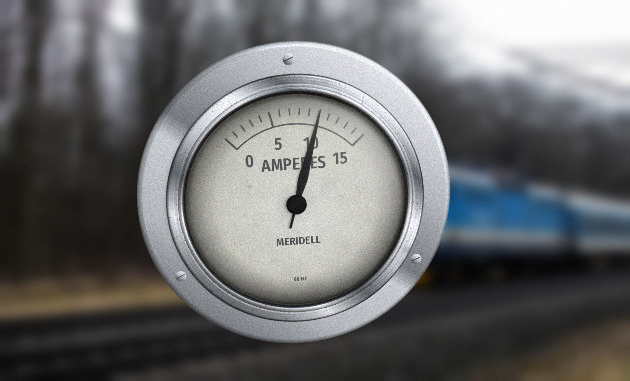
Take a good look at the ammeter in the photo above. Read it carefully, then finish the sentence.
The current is 10 A
